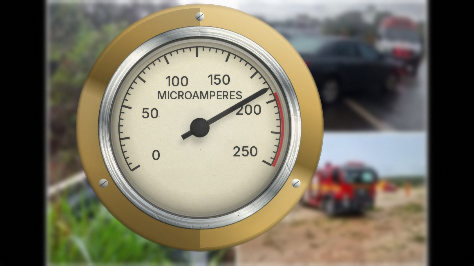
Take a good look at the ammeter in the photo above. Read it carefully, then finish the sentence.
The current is 190 µA
